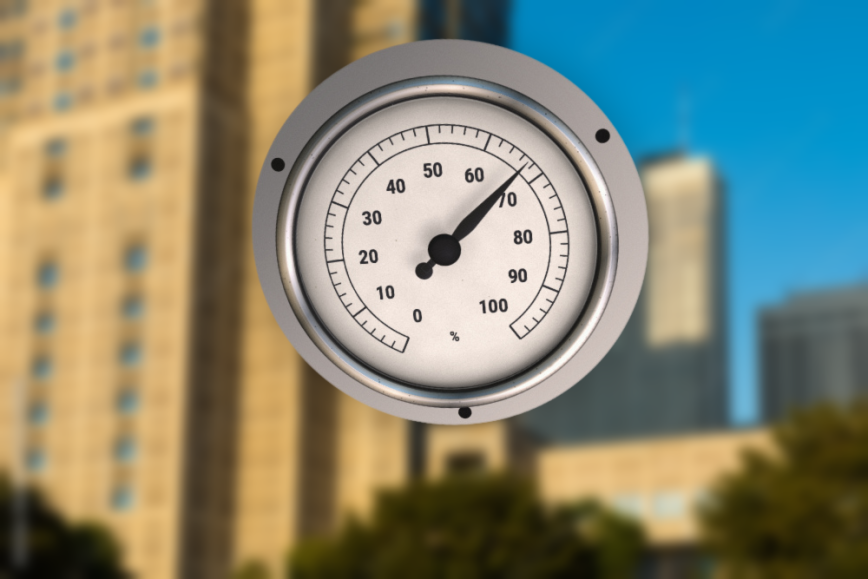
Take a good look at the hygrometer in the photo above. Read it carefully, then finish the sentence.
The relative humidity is 67 %
